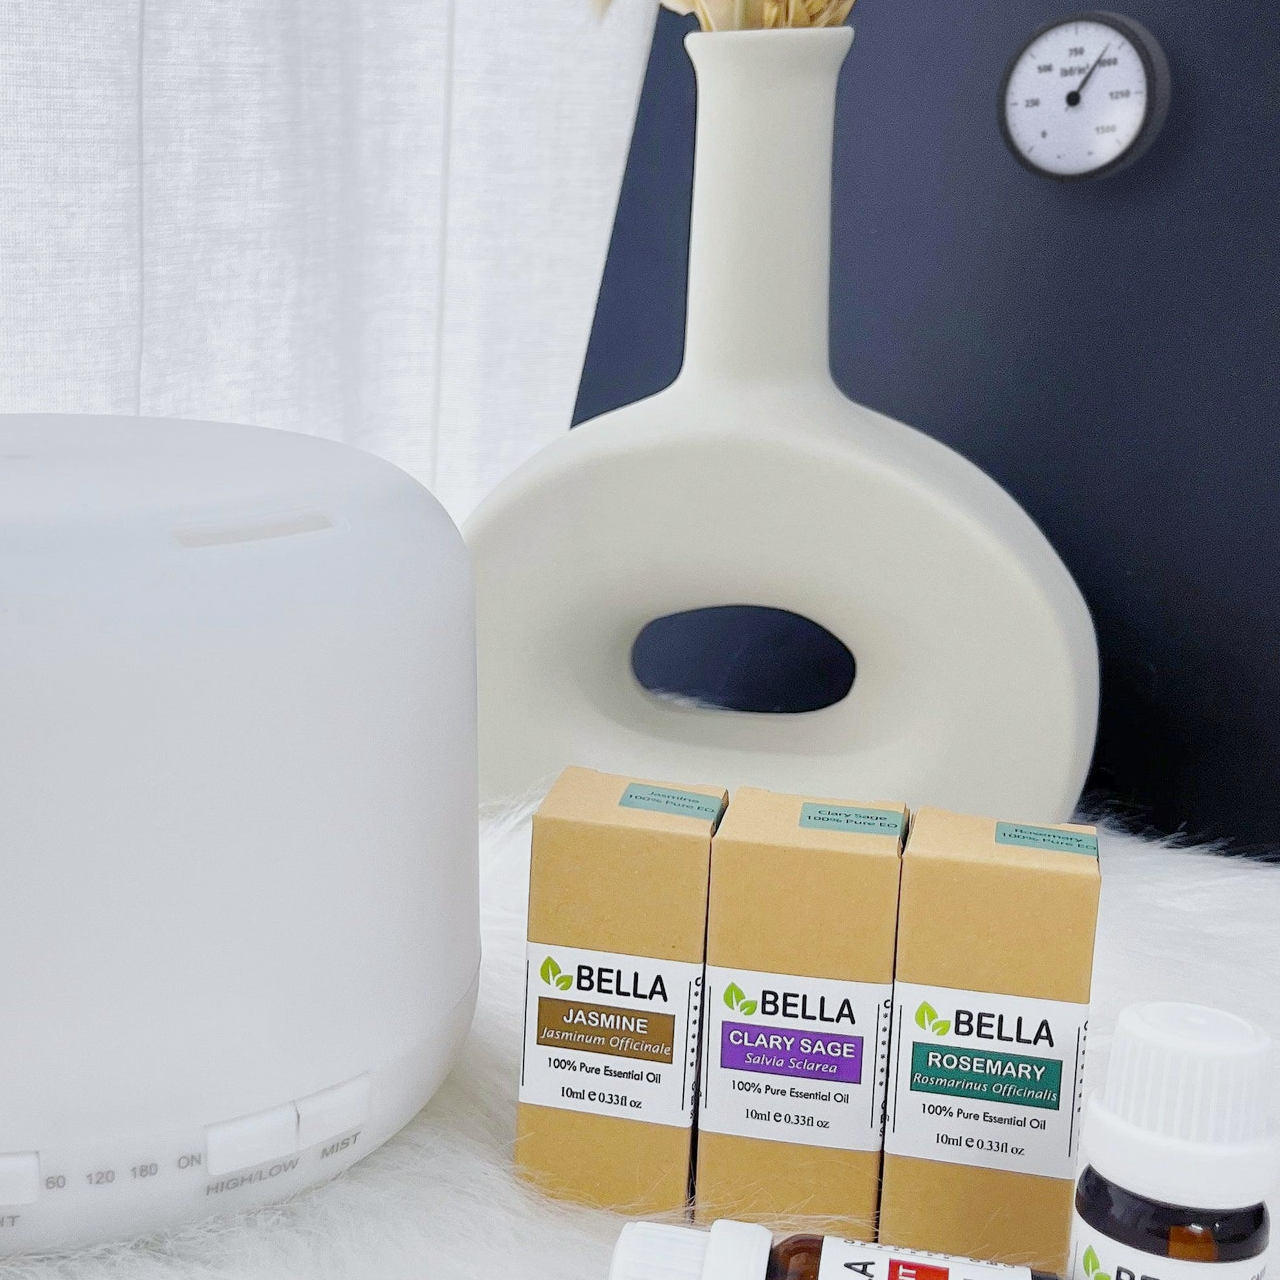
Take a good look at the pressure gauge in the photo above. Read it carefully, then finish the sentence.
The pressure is 950 psi
